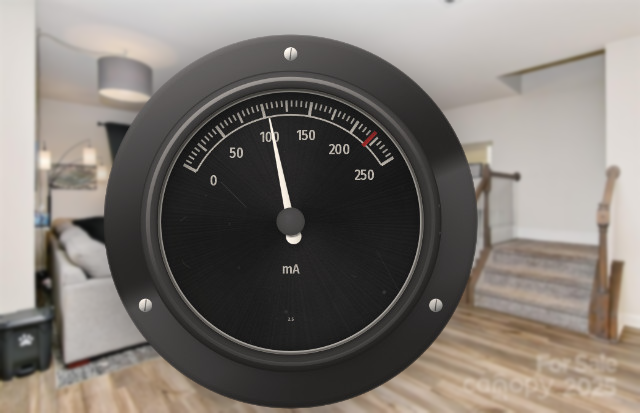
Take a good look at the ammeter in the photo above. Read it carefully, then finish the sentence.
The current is 105 mA
